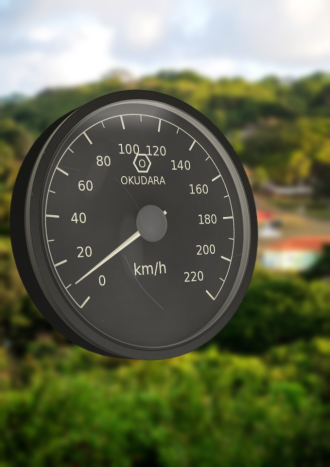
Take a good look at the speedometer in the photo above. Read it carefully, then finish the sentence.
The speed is 10 km/h
